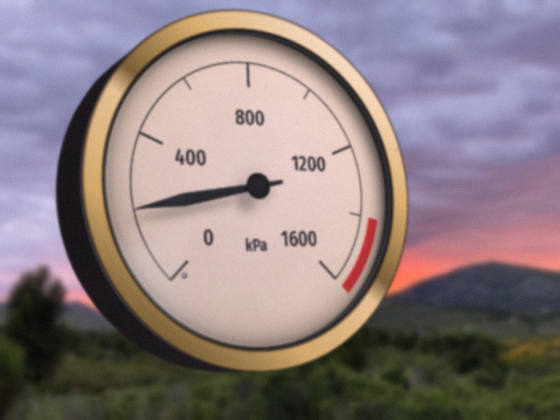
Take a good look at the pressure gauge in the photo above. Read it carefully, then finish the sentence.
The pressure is 200 kPa
